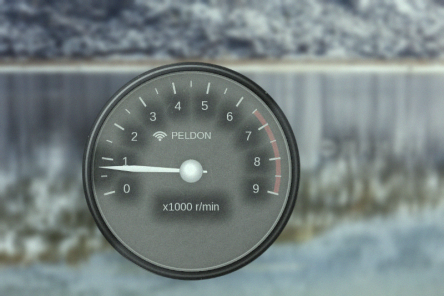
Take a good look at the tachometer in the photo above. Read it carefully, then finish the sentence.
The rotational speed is 750 rpm
